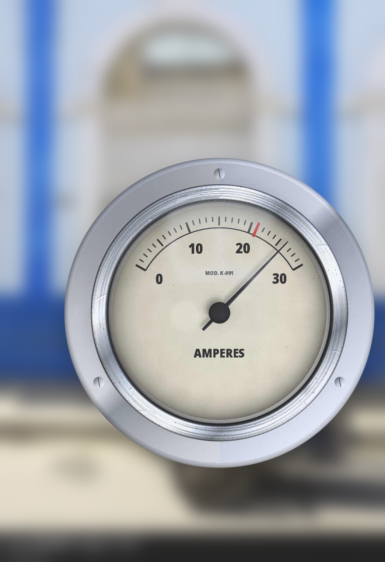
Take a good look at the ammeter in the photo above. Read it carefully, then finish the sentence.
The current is 26 A
